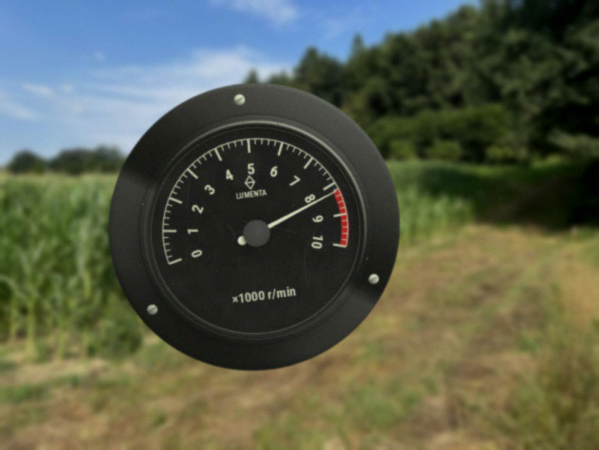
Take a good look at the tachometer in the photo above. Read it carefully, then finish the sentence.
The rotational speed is 8200 rpm
